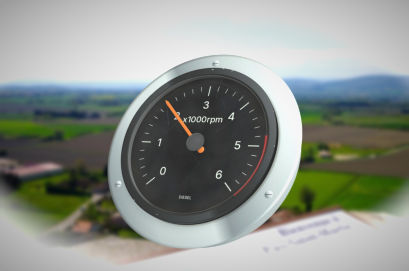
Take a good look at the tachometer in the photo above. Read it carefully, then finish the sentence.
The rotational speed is 2000 rpm
